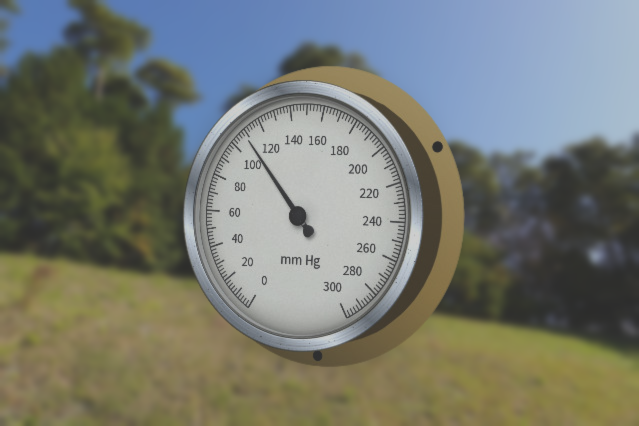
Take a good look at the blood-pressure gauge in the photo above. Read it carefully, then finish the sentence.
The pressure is 110 mmHg
